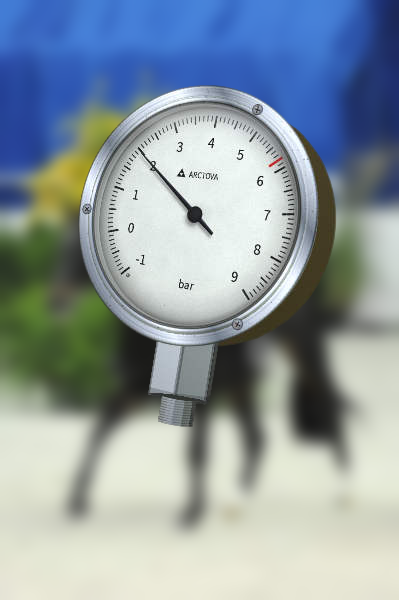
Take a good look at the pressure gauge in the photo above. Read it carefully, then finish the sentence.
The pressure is 2 bar
